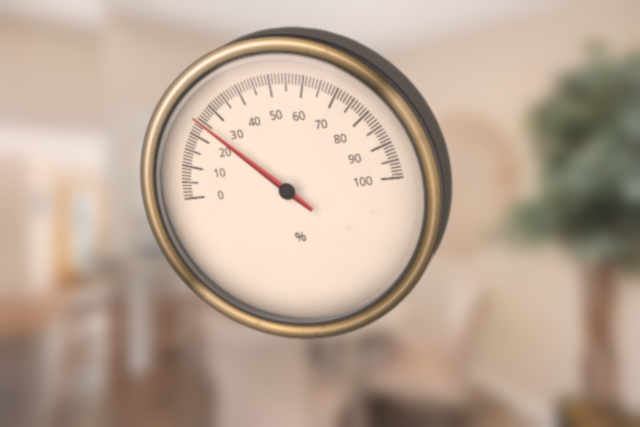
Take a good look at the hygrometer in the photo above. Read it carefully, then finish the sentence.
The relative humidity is 25 %
